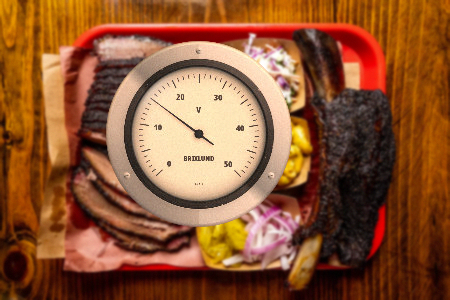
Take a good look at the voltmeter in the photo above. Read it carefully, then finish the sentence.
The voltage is 15 V
